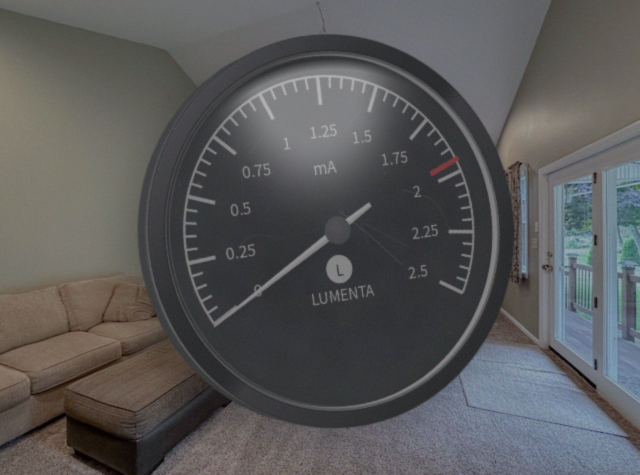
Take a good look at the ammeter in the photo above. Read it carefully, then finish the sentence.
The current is 0 mA
